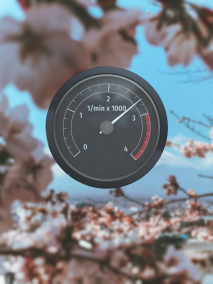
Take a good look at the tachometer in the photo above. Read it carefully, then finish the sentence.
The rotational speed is 2700 rpm
